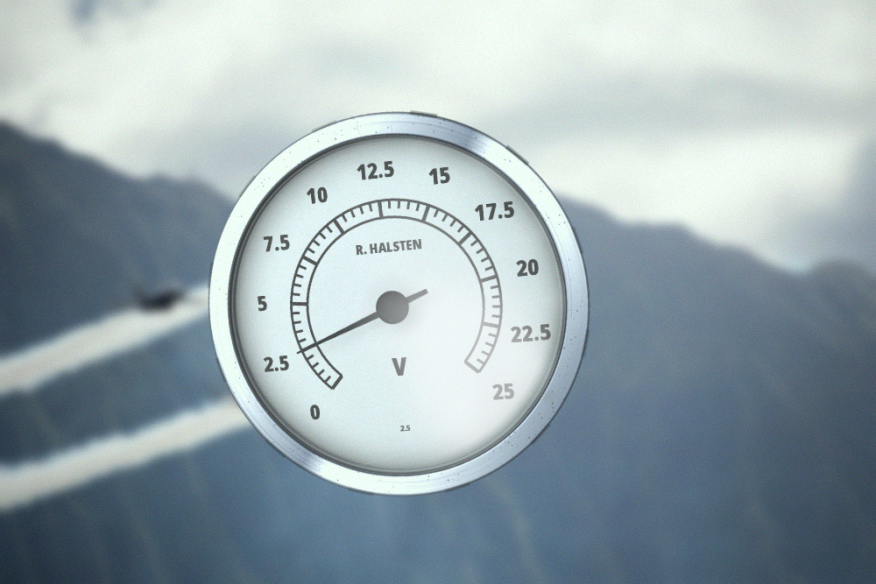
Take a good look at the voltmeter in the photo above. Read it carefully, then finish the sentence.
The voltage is 2.5 V
